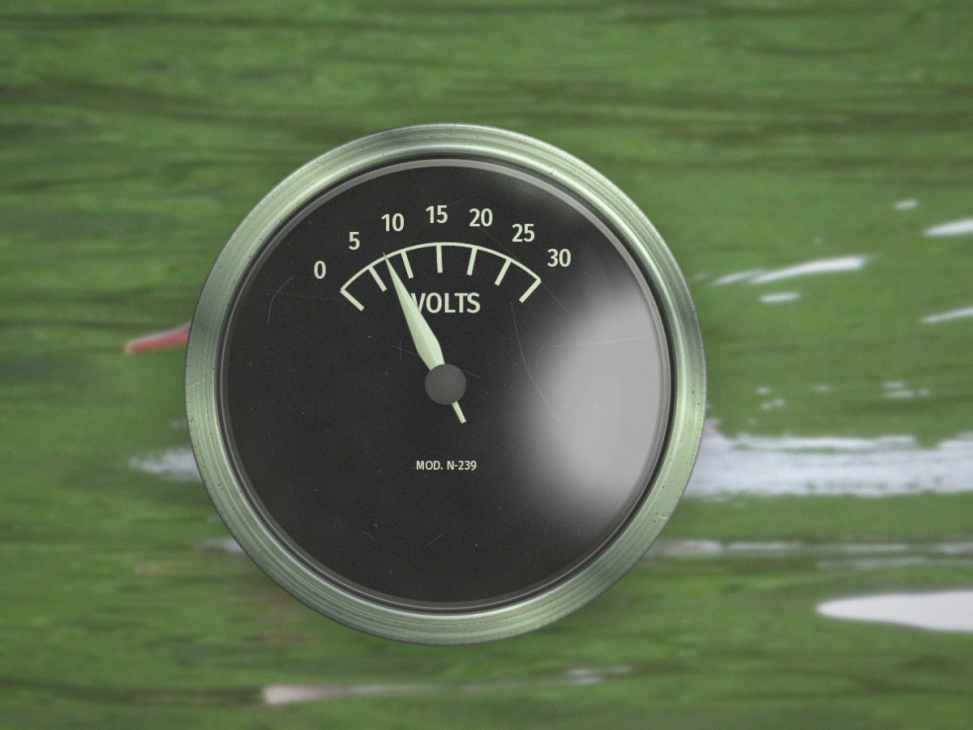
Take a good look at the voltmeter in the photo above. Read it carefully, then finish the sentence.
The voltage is 7.5 V
